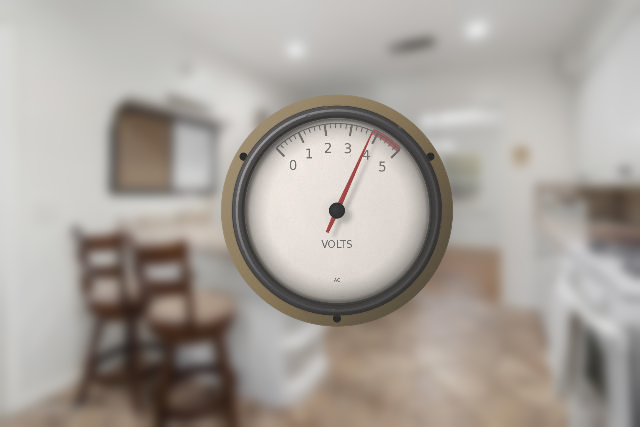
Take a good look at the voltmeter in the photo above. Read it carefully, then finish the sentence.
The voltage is 3.8 V
